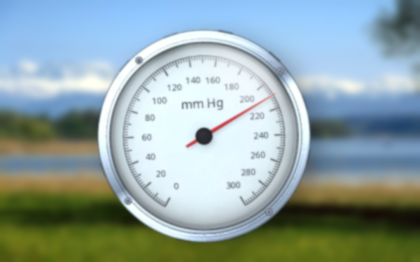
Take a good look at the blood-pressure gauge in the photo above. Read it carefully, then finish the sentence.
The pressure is 210 mmHg
